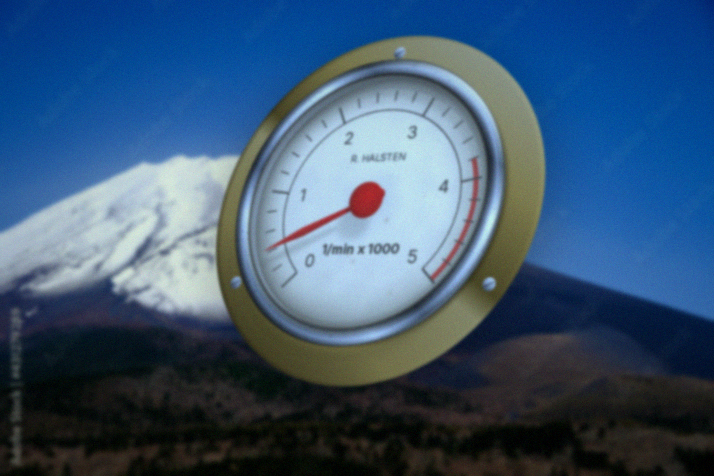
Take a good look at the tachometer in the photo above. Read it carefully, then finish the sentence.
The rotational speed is 400 rpm
